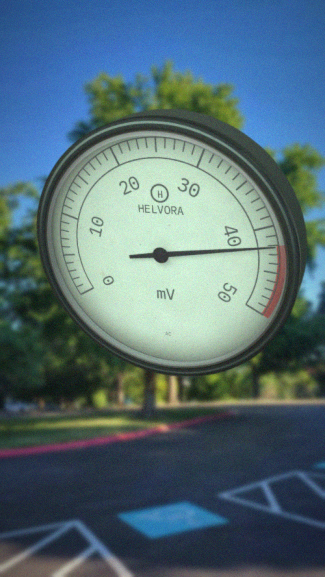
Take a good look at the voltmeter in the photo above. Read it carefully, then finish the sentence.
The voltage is 42 mV
